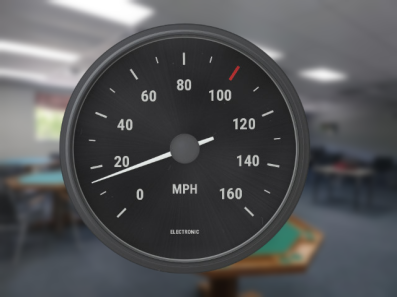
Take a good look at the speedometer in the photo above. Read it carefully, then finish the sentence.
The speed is 15 mph
